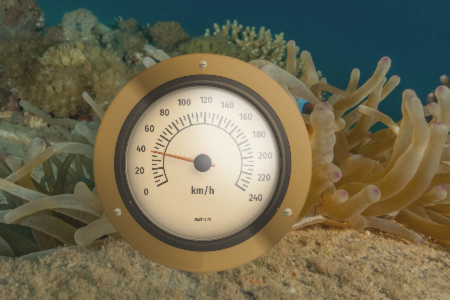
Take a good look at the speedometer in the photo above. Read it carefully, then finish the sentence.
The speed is 40 km/h
